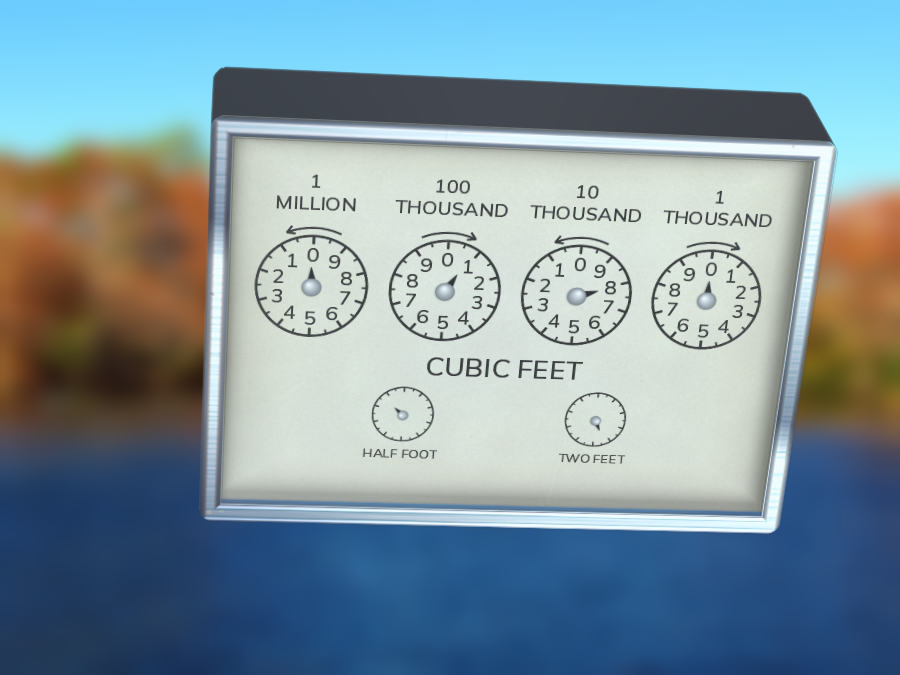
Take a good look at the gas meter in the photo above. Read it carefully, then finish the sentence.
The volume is 8000 ft³
